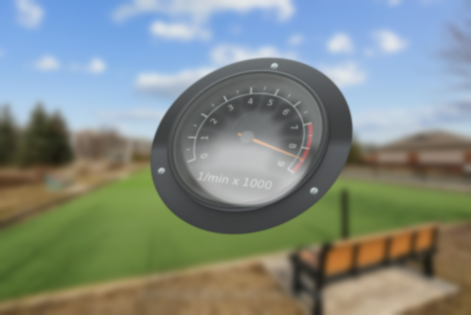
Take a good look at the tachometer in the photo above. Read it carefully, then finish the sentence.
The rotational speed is 8500 rpm
